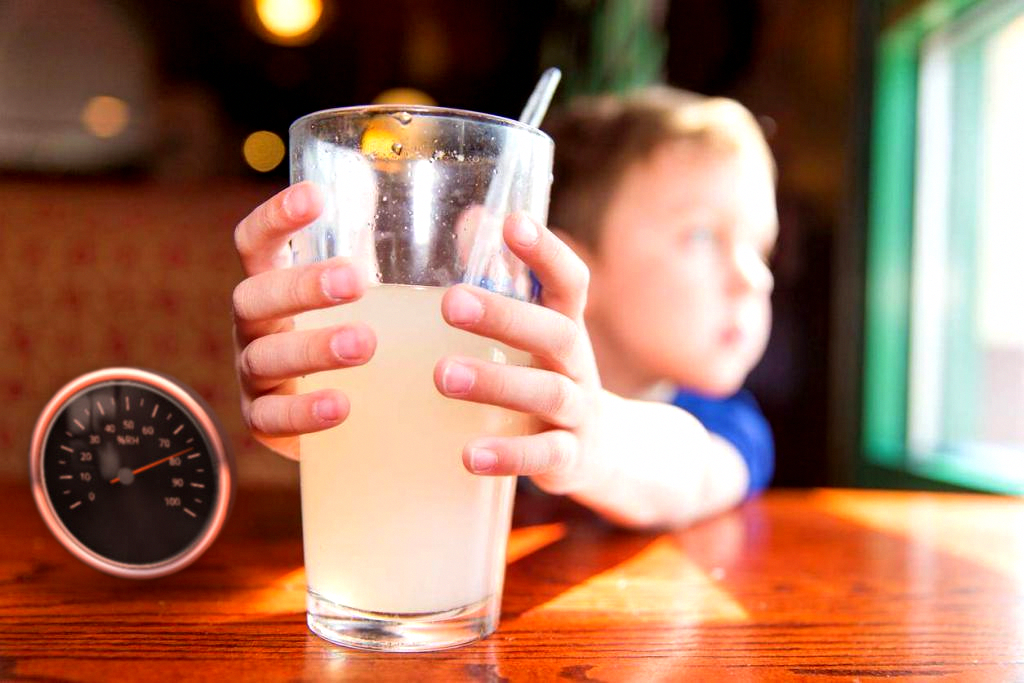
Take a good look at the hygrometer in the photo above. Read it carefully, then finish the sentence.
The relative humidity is 77.5 %
